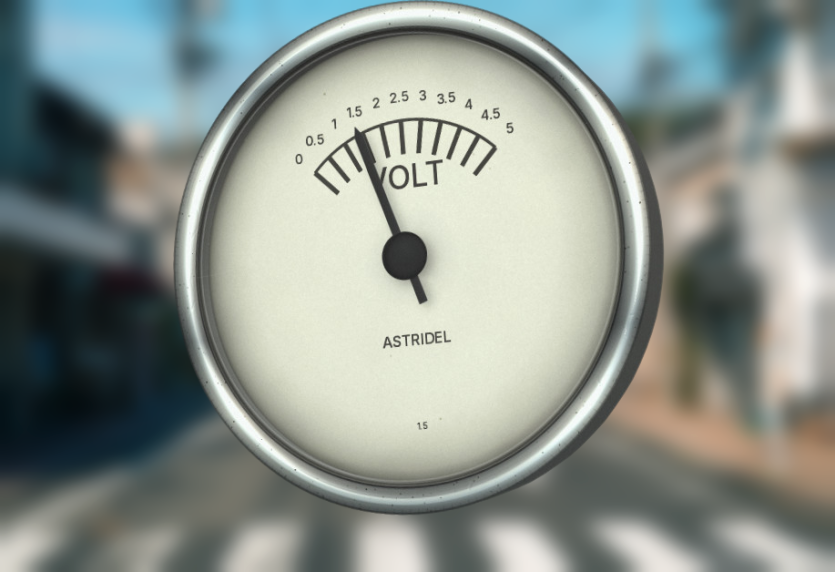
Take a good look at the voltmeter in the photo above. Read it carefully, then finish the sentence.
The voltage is 1.5 V
